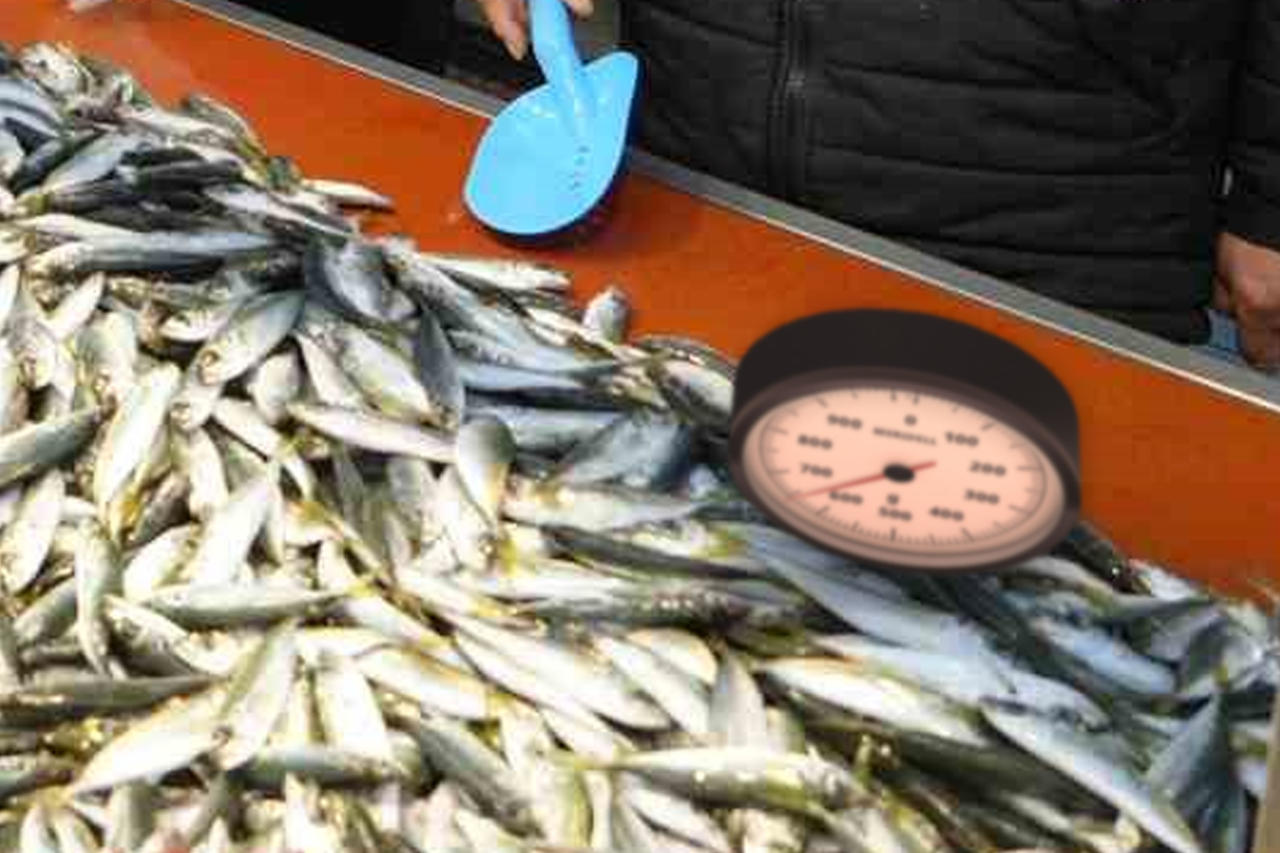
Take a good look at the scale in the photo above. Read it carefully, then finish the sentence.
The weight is 650 g
